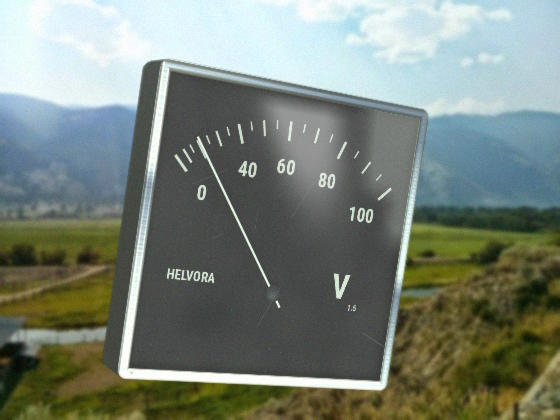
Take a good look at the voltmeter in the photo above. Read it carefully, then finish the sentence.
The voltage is 20 V
